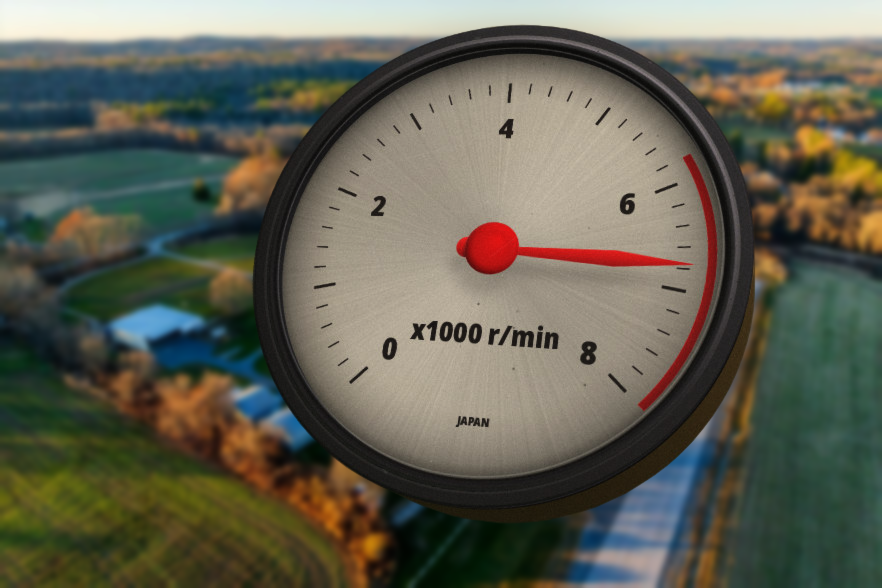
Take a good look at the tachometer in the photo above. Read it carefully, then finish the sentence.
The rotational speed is 6800 rpm
